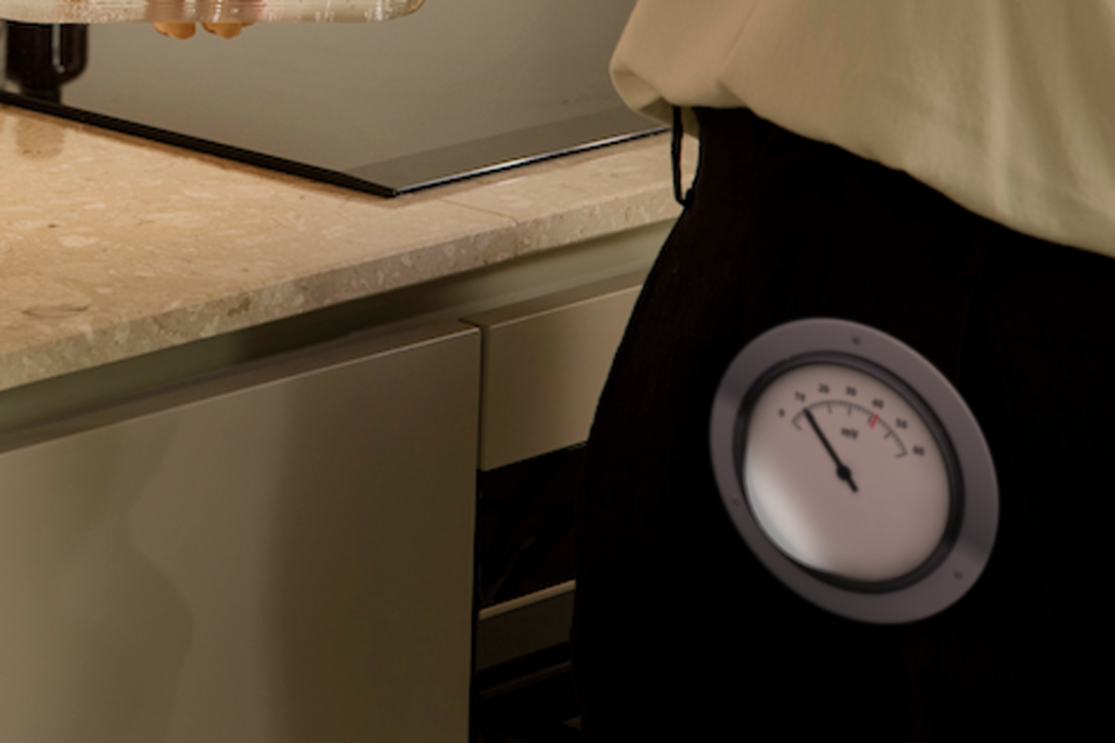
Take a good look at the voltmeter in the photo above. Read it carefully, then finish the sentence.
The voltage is 10 mV
